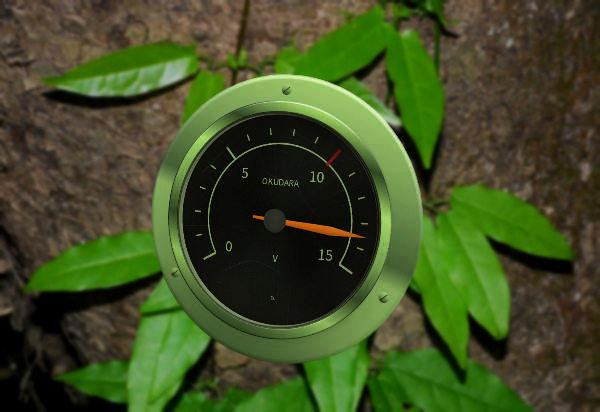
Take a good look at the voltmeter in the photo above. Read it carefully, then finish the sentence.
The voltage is 13.5 V
